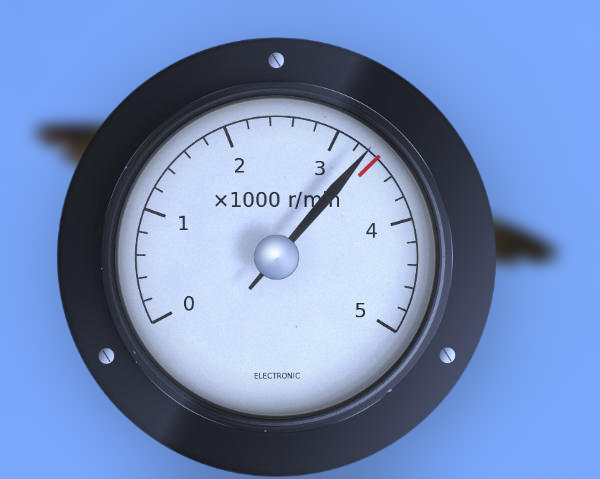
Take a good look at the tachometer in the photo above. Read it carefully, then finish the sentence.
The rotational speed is 3300 rpm
